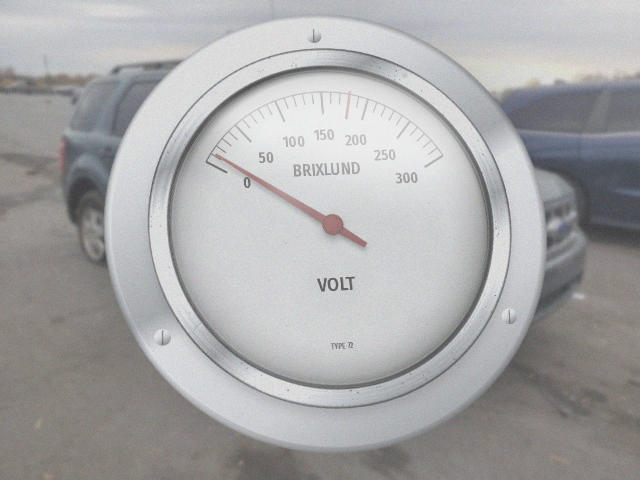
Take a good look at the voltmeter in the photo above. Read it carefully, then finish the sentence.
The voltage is 10 V
